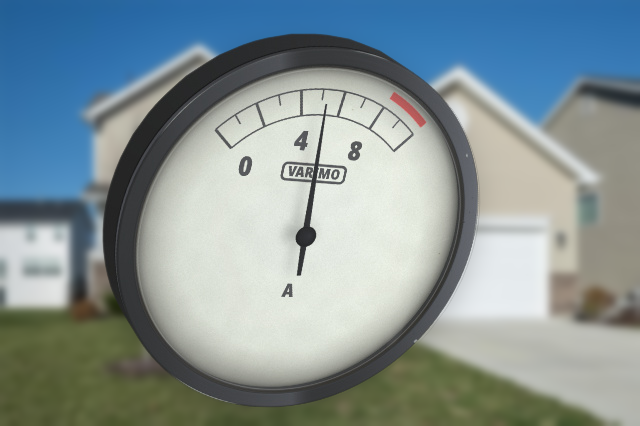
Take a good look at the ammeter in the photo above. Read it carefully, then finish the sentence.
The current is 5 A
